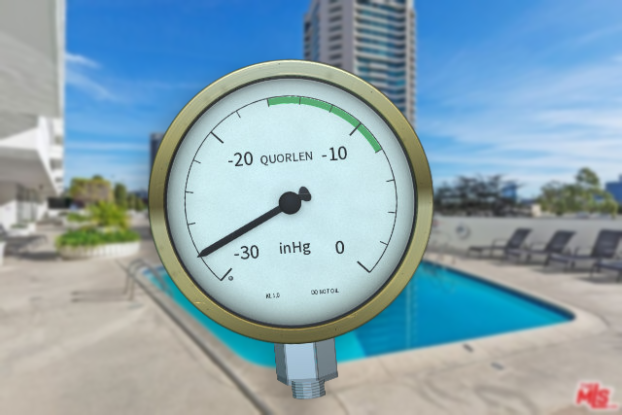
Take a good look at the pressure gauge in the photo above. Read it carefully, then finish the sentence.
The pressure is -28 inHg
